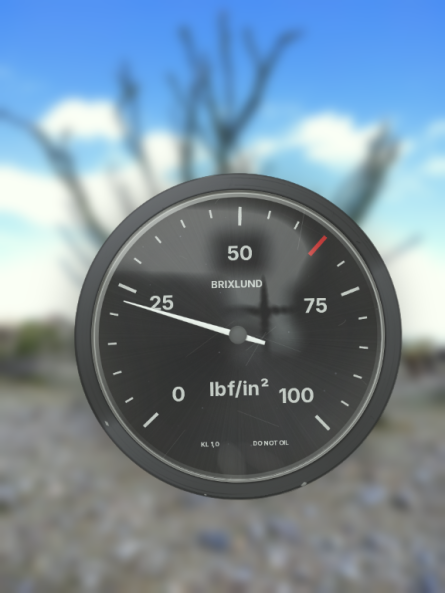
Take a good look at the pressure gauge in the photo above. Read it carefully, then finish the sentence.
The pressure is 22.5 psi
